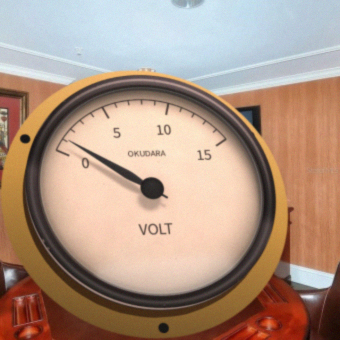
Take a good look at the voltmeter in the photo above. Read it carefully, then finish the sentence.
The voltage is 1 V
